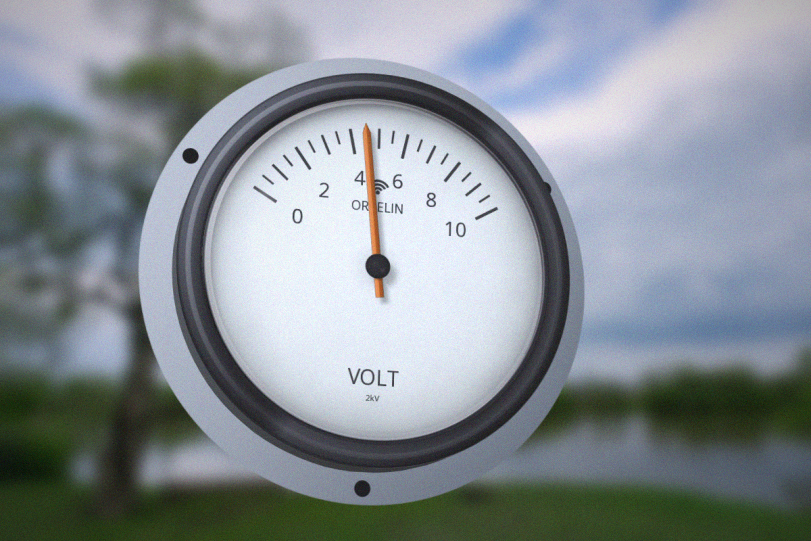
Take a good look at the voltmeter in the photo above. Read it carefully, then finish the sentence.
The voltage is 4.5 V
